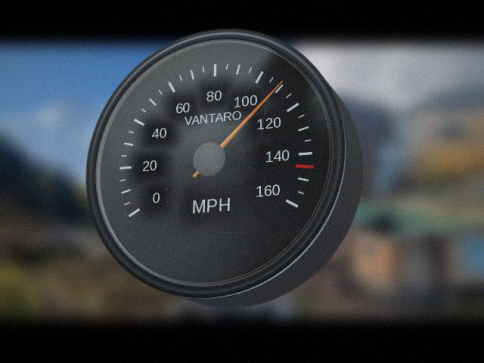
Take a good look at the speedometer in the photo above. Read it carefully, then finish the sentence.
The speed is 110 mph
